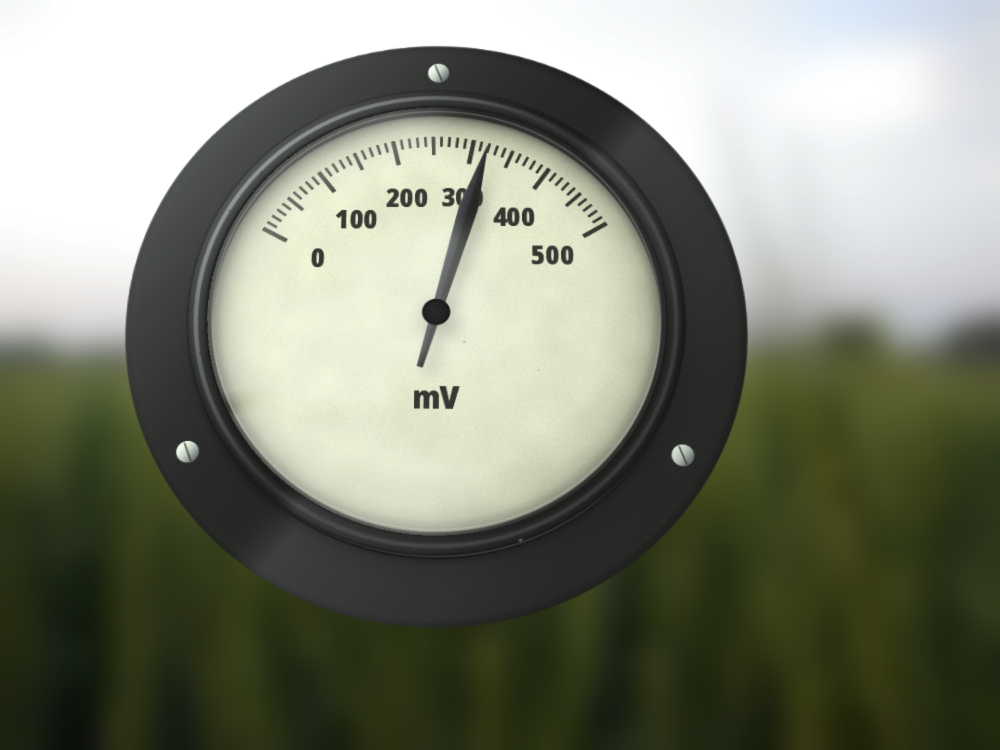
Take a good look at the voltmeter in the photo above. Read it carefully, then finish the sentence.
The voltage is 320 mV
